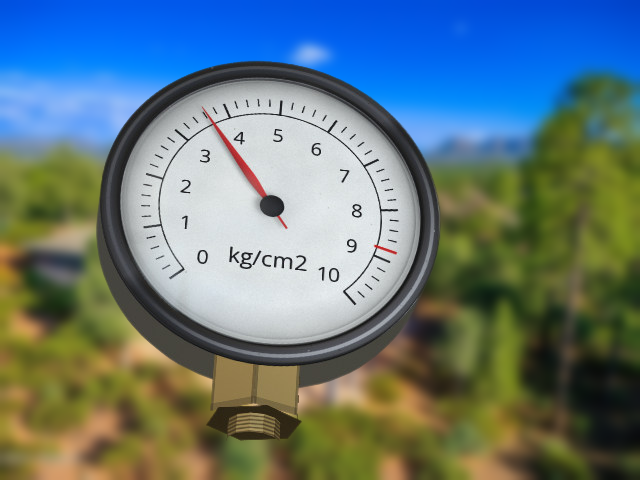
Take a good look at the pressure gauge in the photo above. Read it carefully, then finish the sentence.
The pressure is 3.6 kg/cm²
